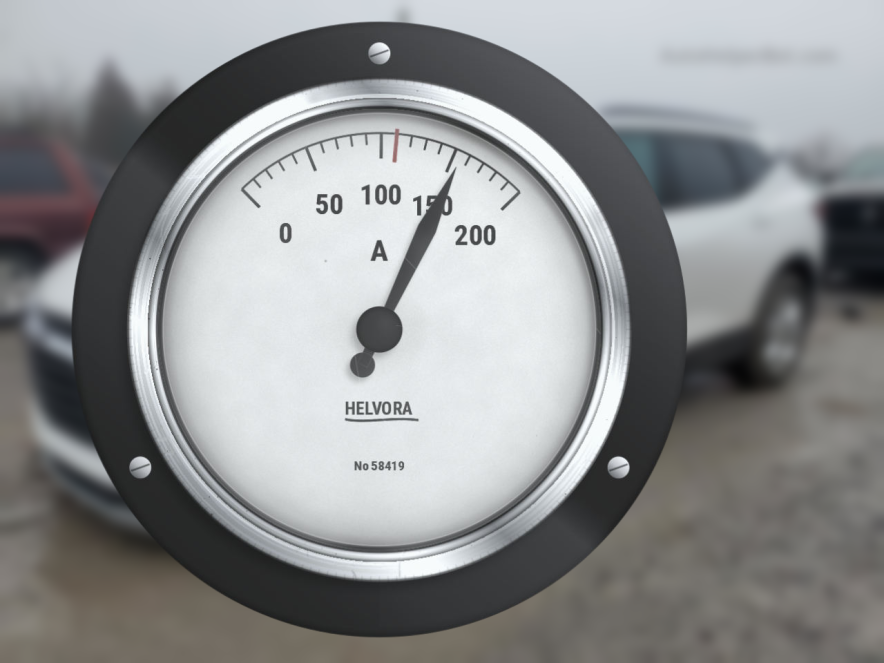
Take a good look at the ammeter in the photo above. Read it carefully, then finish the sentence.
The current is 155 A
